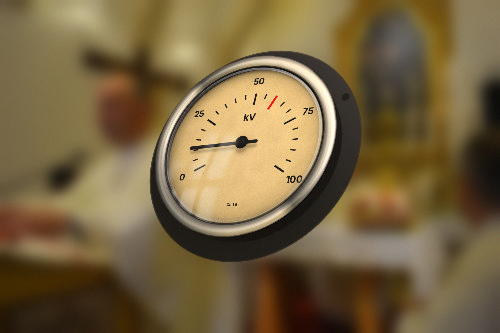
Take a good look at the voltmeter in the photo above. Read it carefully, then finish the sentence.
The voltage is 10 kV
